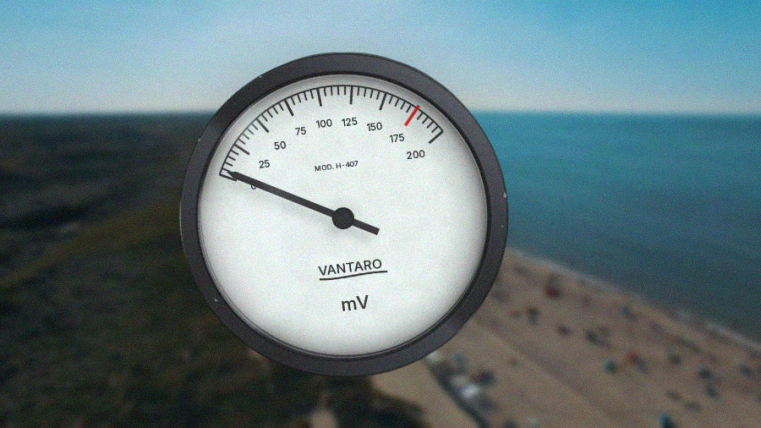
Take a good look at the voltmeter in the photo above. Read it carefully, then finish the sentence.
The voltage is 5 mV
